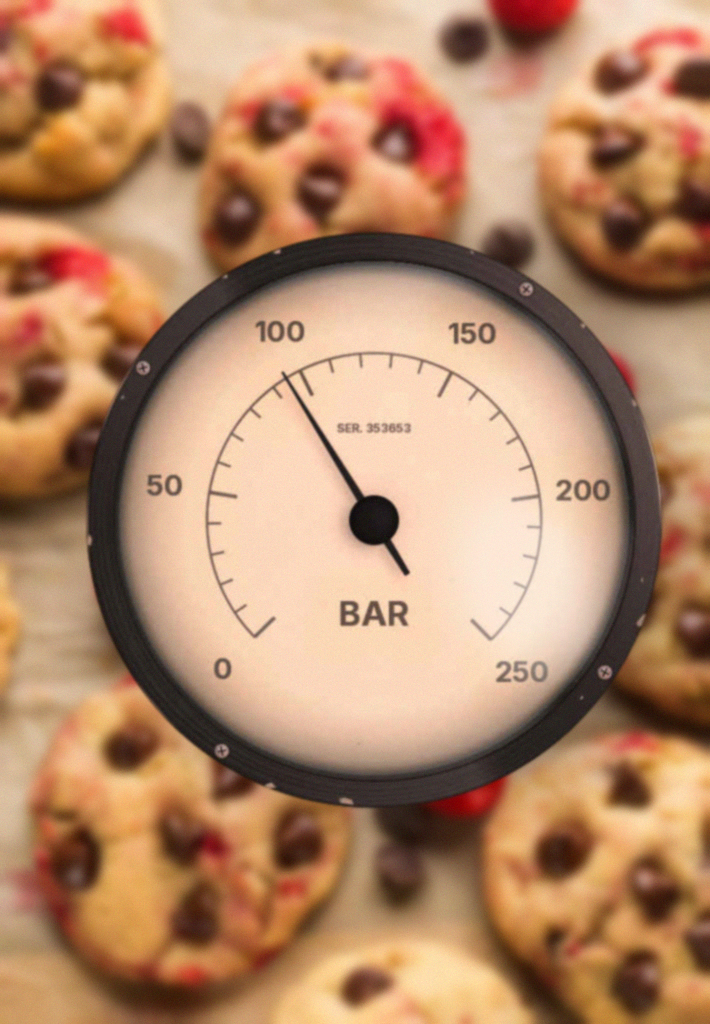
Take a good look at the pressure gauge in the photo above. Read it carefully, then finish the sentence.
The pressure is 95 bar
